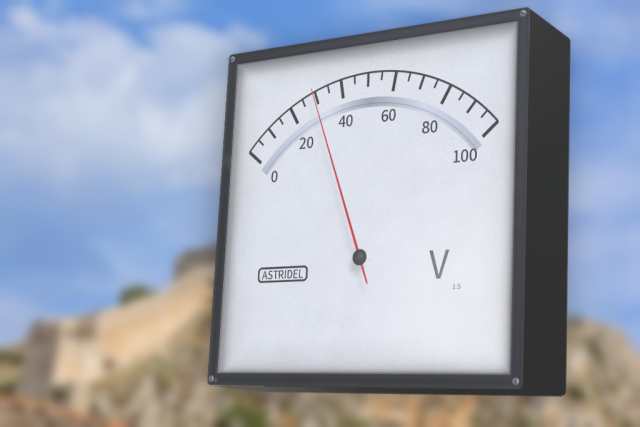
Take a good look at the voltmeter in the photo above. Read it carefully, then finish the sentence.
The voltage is 30 V
